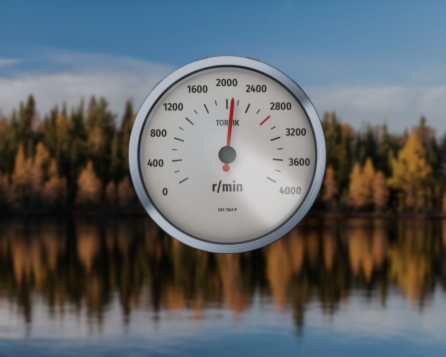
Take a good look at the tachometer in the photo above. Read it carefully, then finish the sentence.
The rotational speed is 2100 rpm
